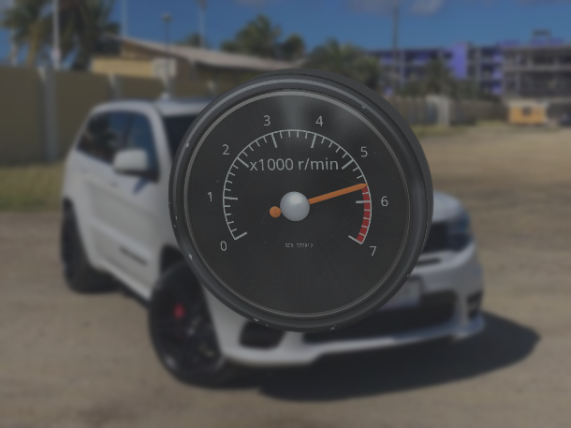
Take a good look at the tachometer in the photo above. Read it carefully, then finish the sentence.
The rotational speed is 5600 rpm
